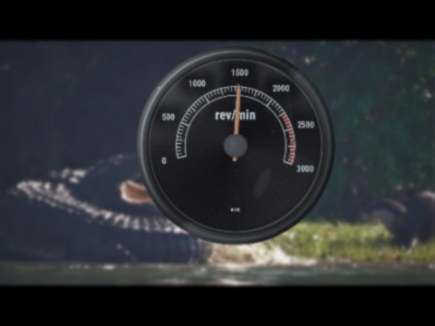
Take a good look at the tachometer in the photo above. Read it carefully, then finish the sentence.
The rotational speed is 1500 rpm
